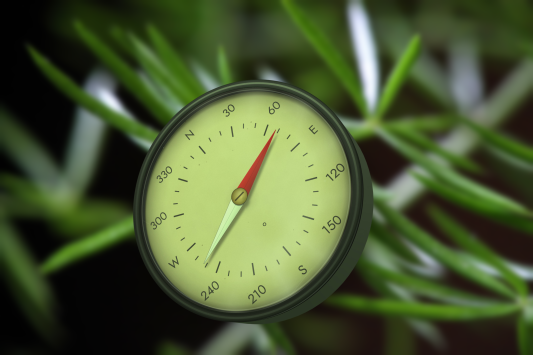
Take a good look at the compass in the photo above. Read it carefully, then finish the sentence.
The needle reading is 70 °
